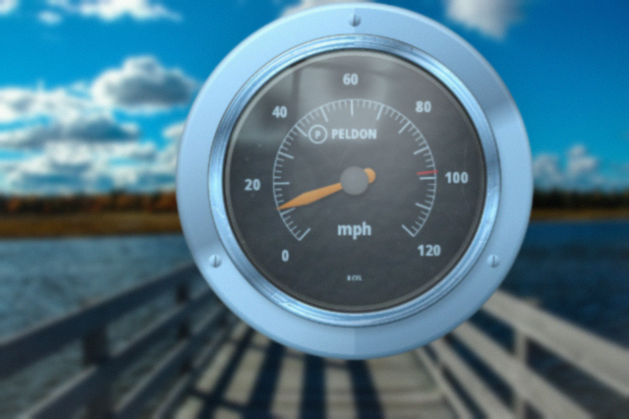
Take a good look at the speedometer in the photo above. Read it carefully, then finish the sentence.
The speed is 12 mph
